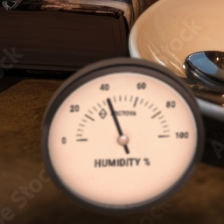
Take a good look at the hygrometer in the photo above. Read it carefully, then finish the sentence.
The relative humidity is 40 %
